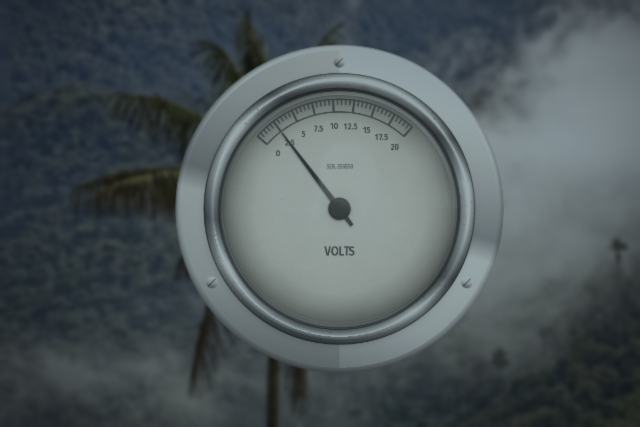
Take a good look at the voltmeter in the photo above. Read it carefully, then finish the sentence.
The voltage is 2.5 V
